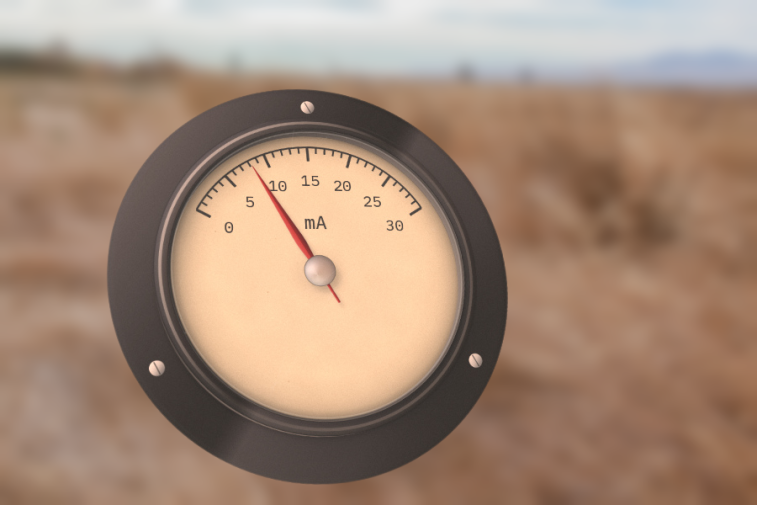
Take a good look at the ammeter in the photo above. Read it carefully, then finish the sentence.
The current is 8 mA
